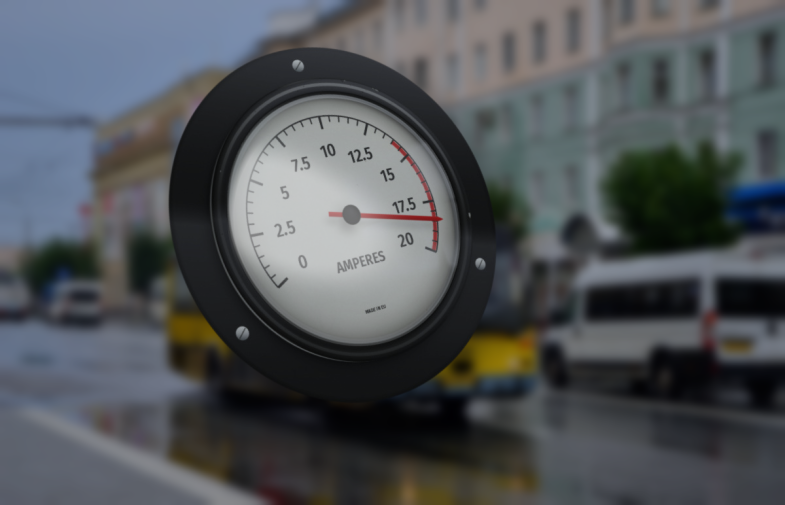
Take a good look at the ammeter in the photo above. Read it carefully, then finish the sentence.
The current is 18.5 A
